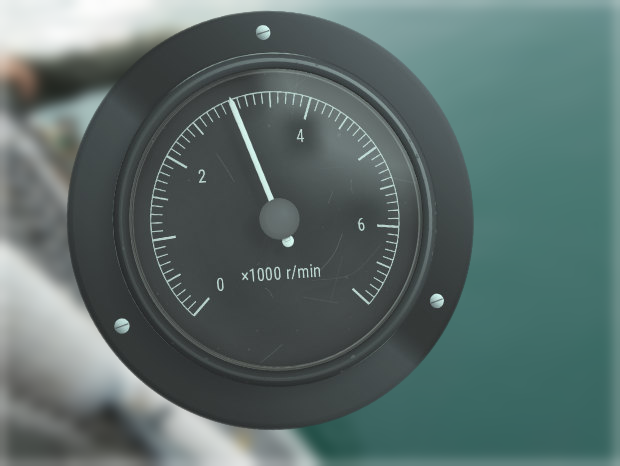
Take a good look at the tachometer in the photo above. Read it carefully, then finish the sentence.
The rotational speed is 3000 rpm
